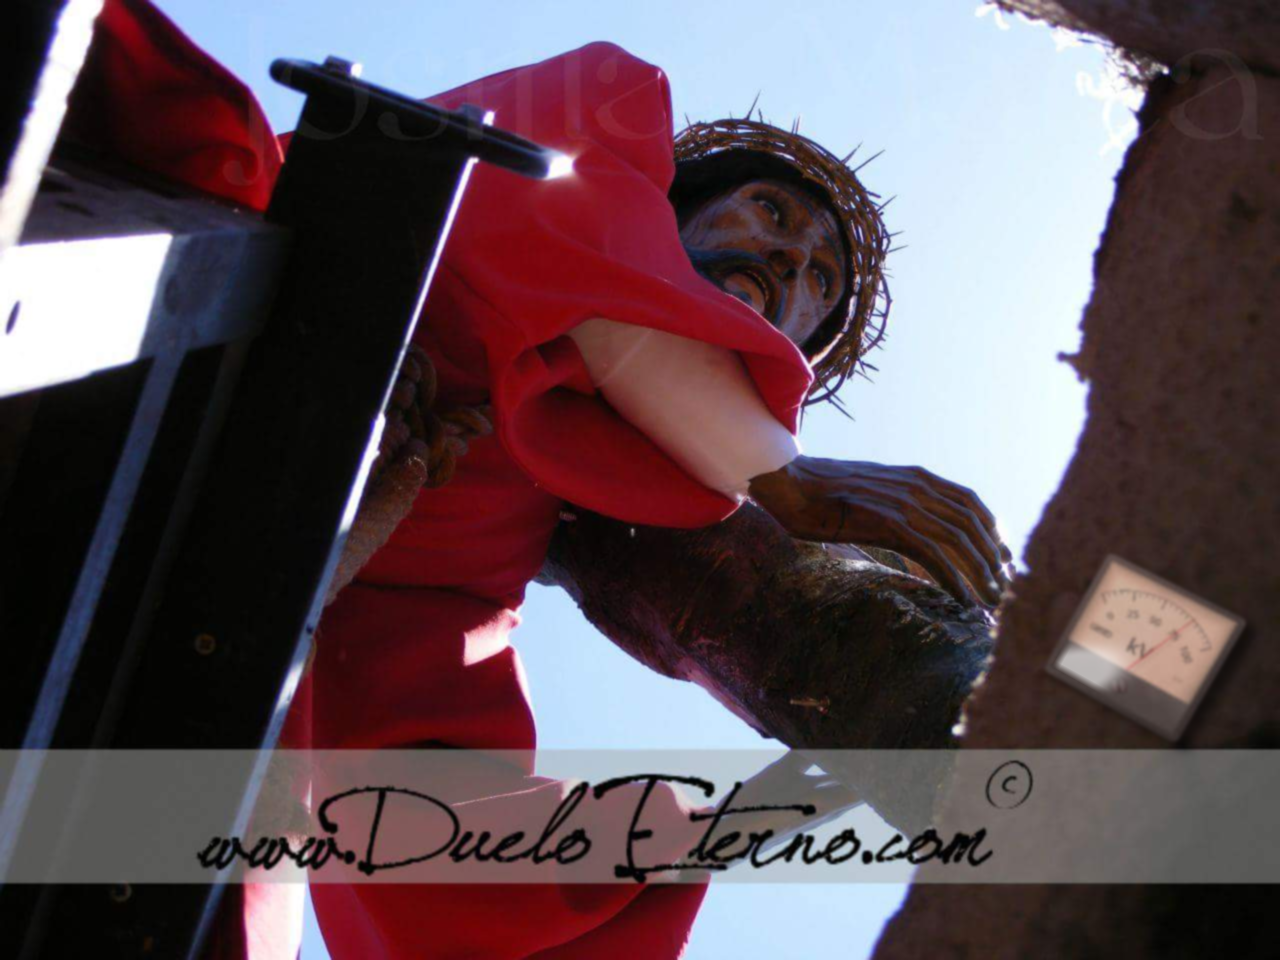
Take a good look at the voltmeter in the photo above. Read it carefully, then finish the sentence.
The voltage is 75 kV
